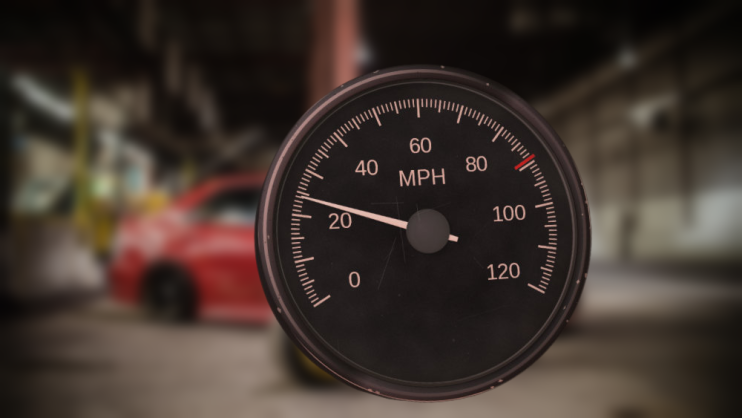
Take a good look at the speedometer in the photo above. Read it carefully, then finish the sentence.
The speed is 24 mph
